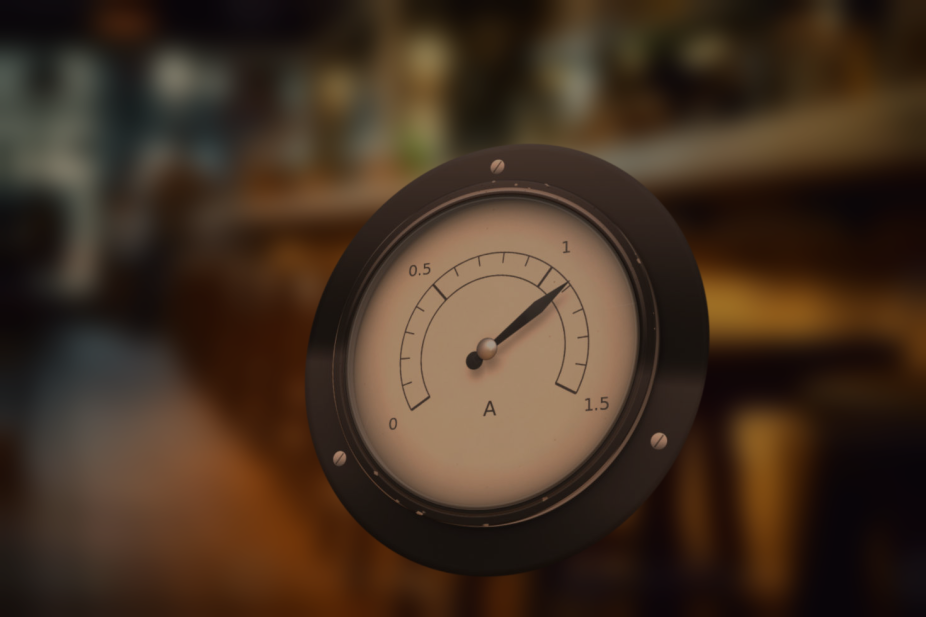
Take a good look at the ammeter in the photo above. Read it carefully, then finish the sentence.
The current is 1.1 A
